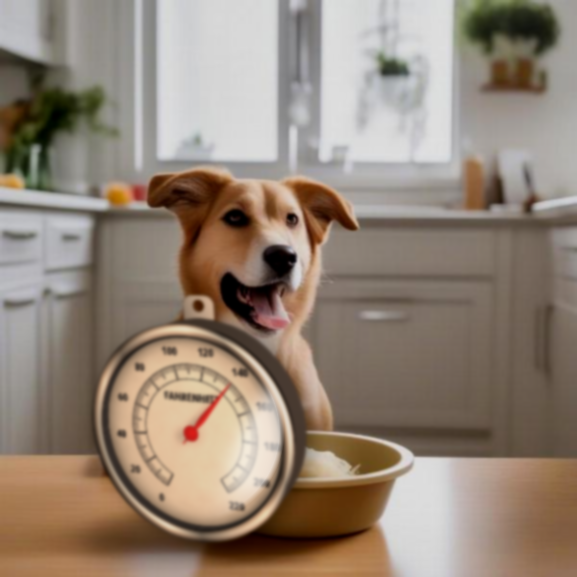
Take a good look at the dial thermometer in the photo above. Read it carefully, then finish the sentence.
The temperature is 140 °F
